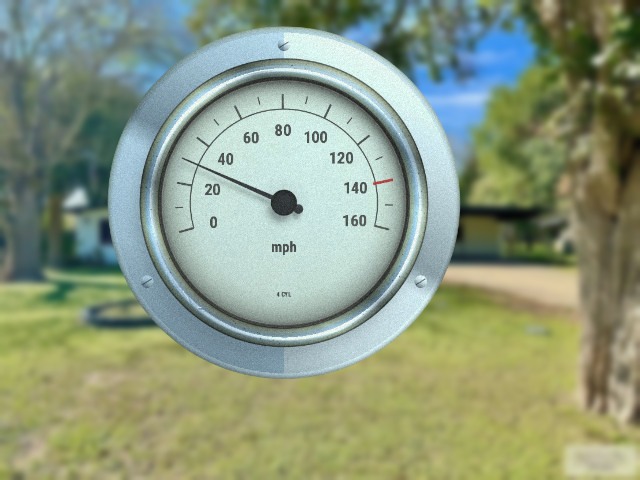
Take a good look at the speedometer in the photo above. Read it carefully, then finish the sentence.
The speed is 30 mph
